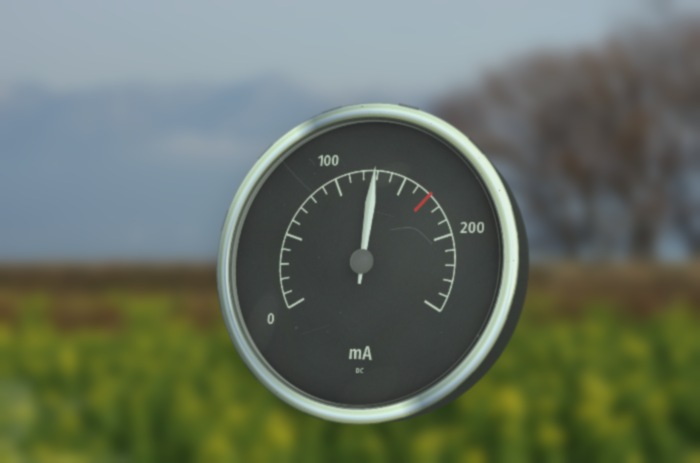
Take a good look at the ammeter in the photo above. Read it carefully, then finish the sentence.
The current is 130 mA
